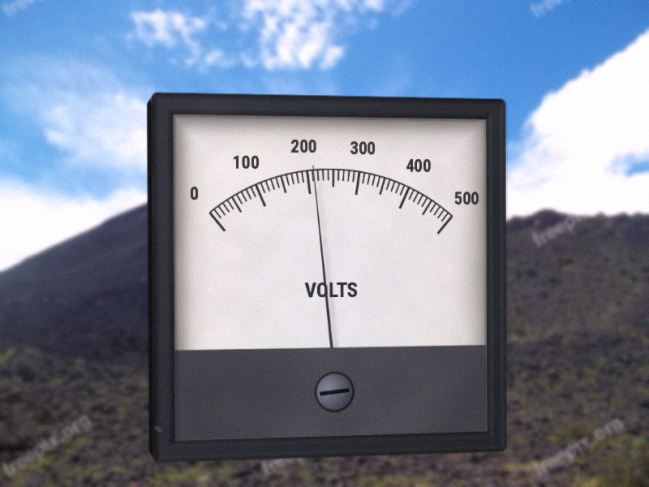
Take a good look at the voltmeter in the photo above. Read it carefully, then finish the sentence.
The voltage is 210 V
